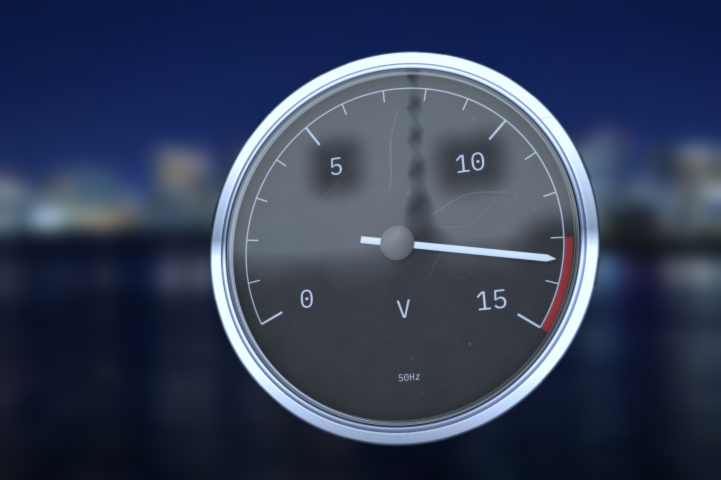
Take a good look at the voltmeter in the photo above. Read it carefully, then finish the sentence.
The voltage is 13.5 V
